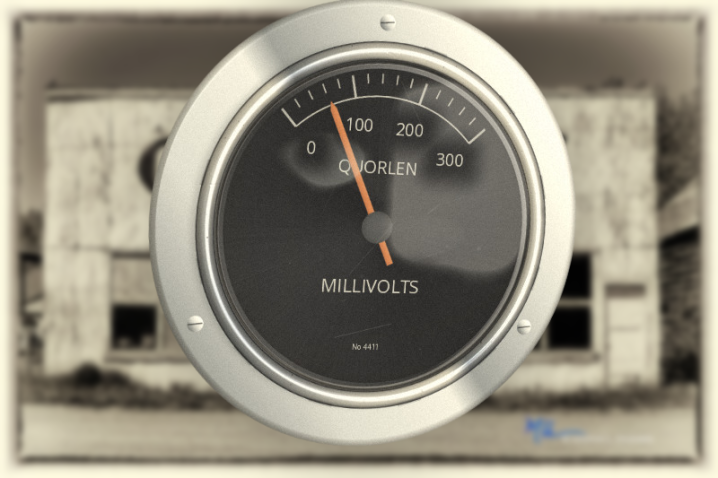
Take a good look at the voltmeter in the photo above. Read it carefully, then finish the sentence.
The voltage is 60 mV
